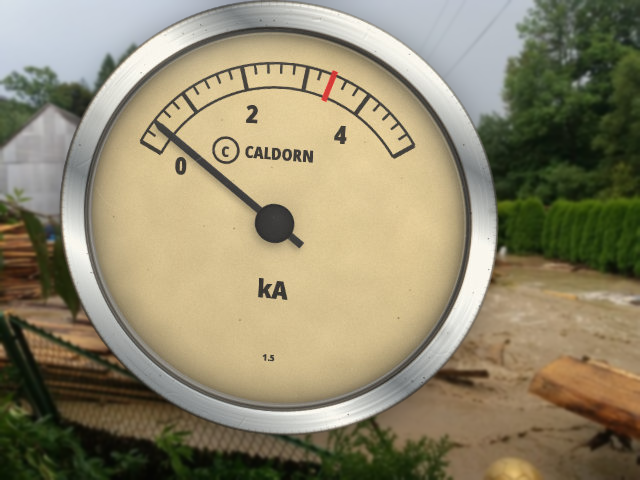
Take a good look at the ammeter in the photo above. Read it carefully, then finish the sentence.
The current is 0.4 kA
